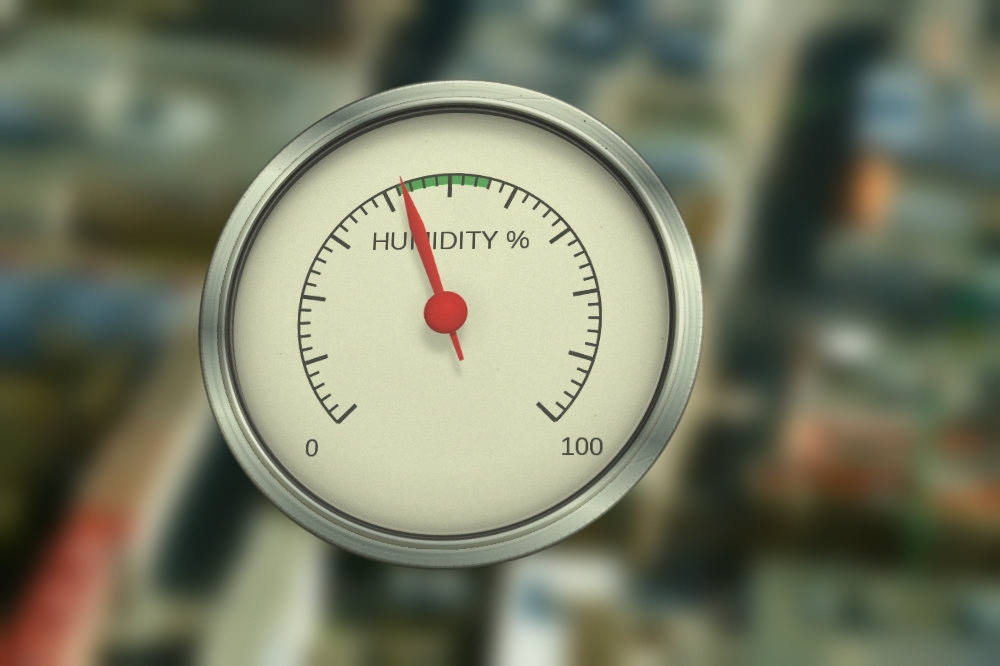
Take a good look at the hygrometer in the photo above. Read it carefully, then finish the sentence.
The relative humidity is 43 %
